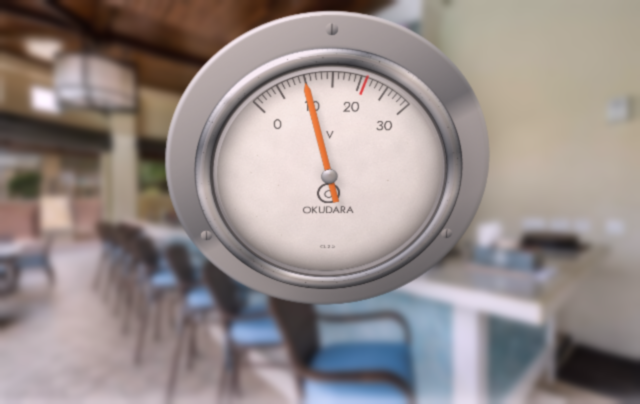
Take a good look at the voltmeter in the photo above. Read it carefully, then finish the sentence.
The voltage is 10 V
